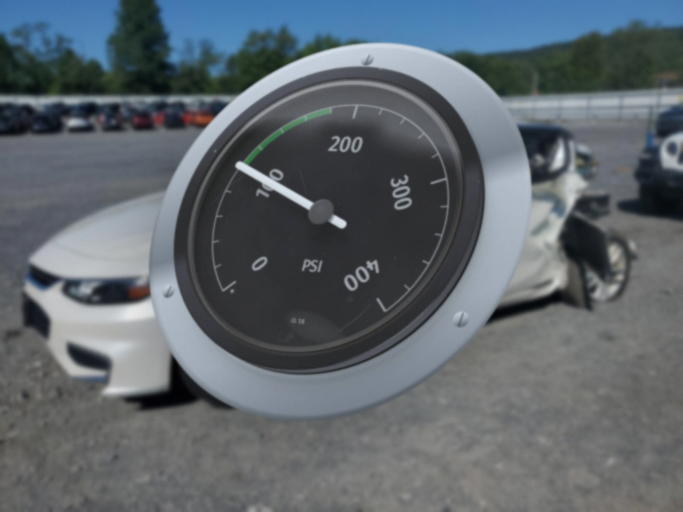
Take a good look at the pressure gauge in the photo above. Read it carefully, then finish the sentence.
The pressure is 100 psi
